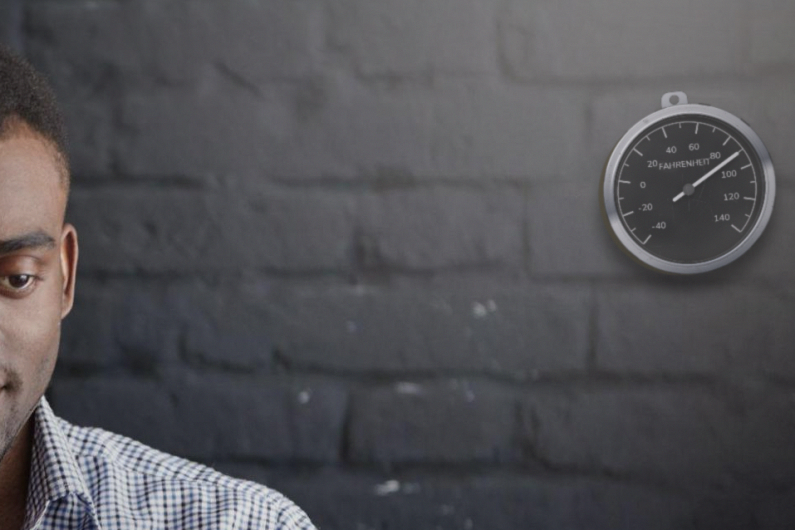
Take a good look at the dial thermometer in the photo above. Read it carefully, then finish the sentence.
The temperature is 90 °F
